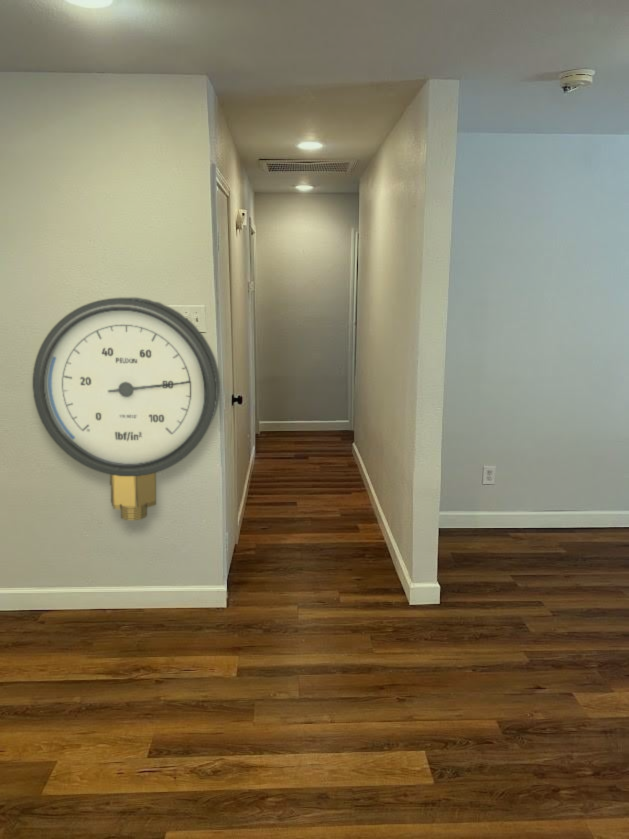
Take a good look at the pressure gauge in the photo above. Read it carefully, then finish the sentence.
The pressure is 80 psi
